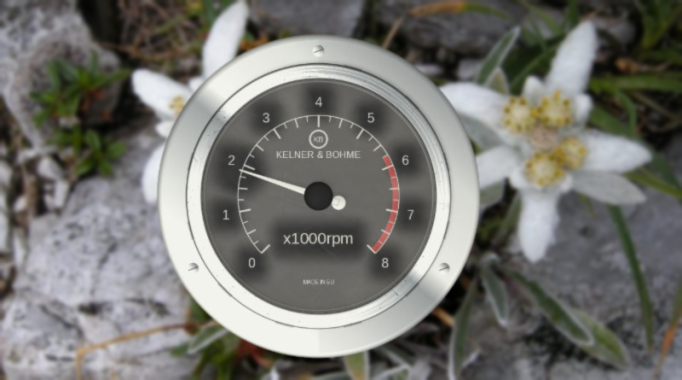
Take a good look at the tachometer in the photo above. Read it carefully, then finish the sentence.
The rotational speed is 1875 rpm
